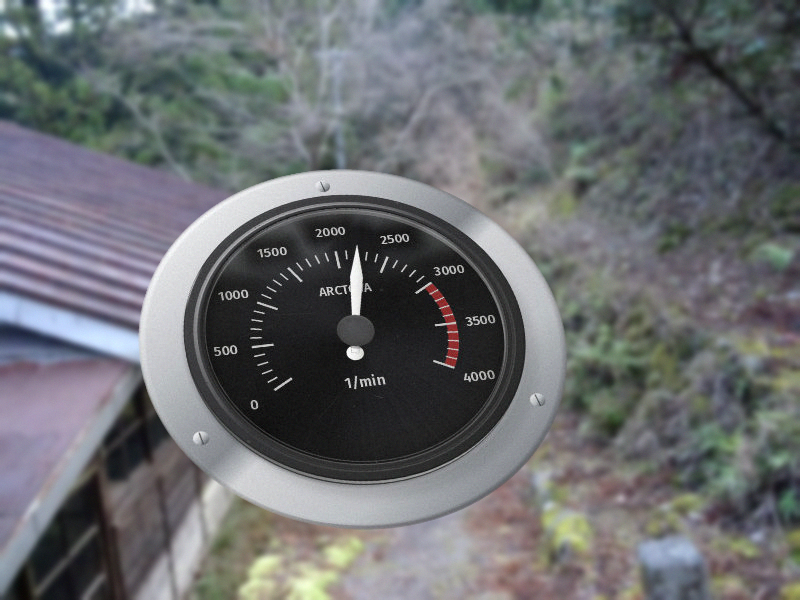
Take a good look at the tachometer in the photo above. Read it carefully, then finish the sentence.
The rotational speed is 2200 rpm
